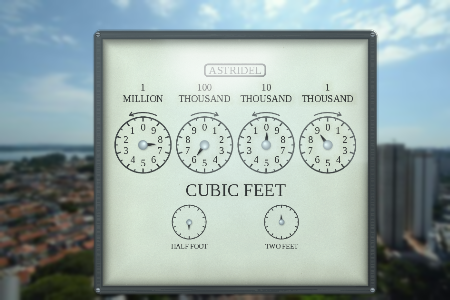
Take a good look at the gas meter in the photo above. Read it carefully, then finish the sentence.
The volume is 759900 ft³
